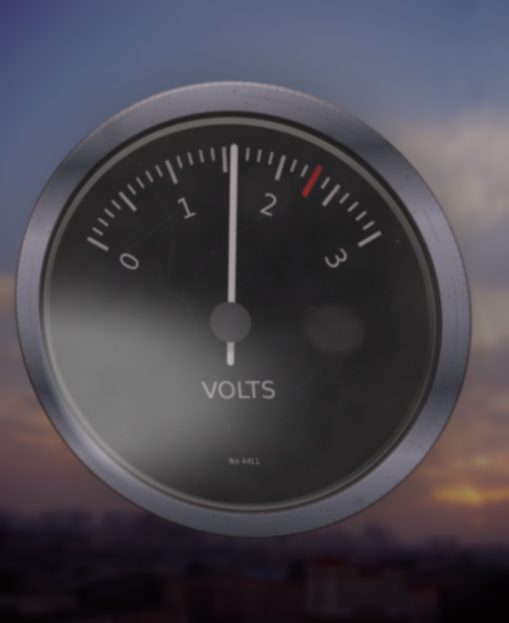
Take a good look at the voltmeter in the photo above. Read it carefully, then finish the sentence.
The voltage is 1.6 V
